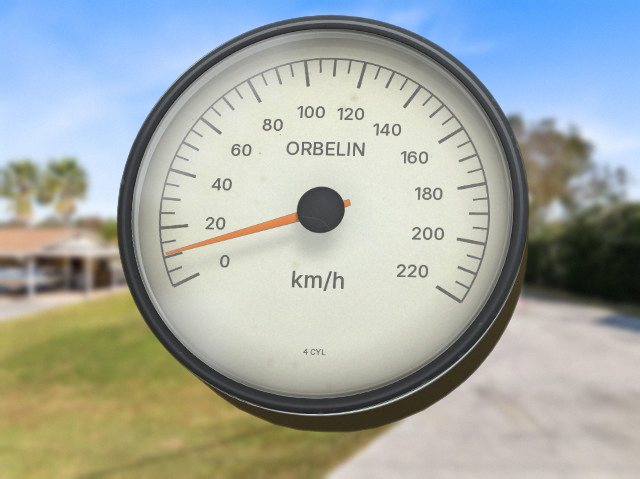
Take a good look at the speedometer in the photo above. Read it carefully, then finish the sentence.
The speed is 10 km/h
